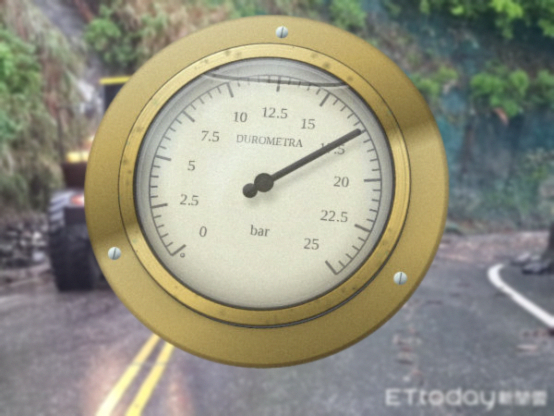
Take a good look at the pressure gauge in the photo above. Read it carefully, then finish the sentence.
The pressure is 17.5 bar
